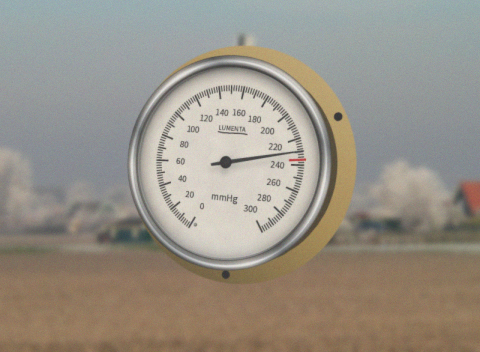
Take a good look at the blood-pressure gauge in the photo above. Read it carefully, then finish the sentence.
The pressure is 230 mmHg
